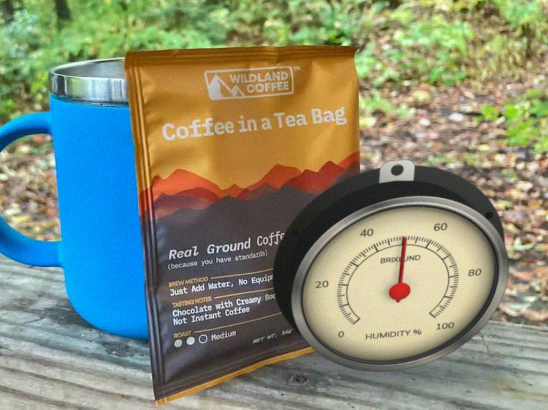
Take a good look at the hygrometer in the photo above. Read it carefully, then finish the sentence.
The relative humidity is 50 %
